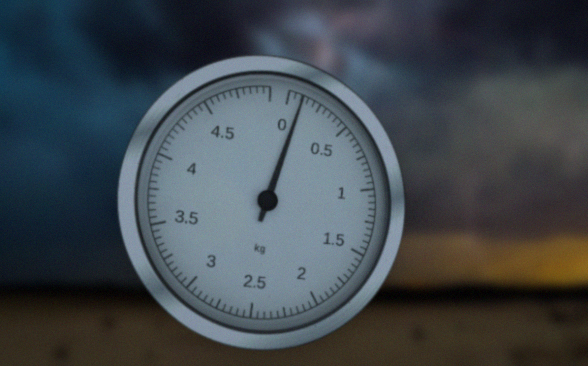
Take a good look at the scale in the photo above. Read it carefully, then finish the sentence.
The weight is 0.1 kg
